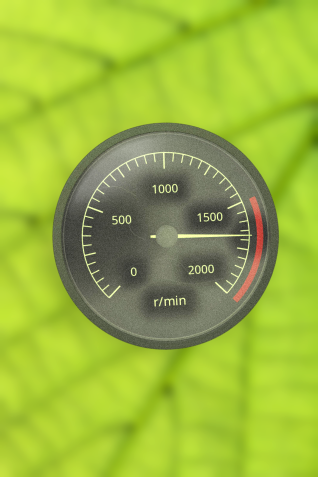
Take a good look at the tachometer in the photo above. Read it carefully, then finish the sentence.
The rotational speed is 1675 rpm
